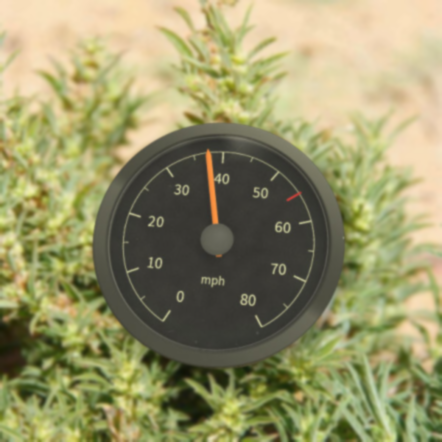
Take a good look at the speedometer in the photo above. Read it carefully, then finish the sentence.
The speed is 37.5 mph
